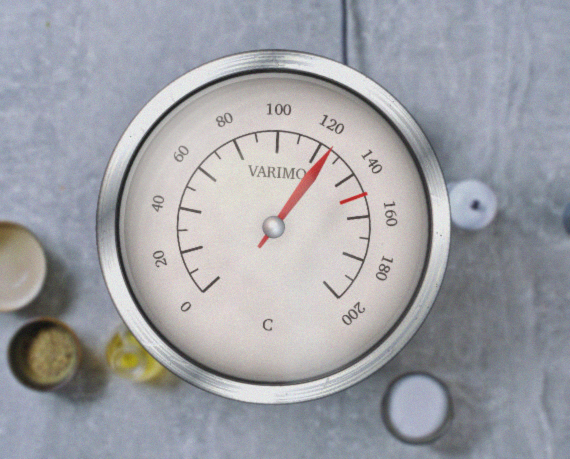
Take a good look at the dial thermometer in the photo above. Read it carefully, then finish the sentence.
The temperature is 125 °C
